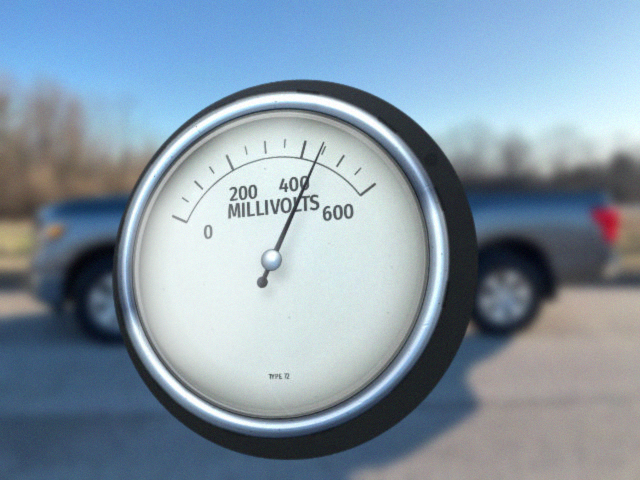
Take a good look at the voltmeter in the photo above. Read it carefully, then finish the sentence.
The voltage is 450 mV
